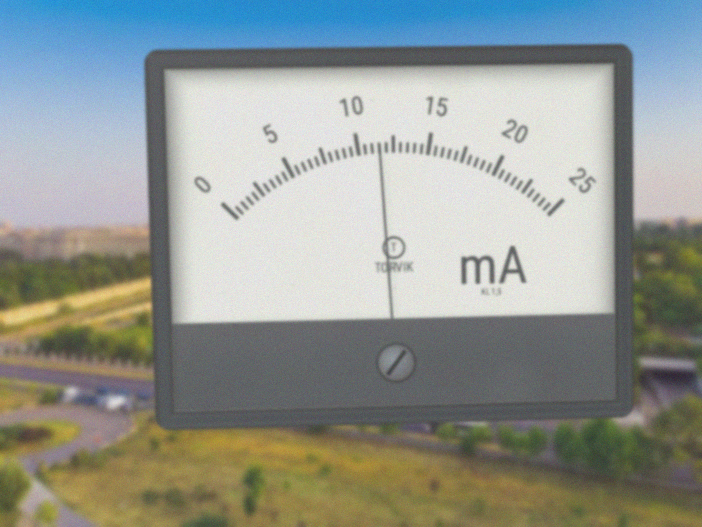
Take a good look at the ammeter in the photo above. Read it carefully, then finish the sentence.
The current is 11.5 mA
